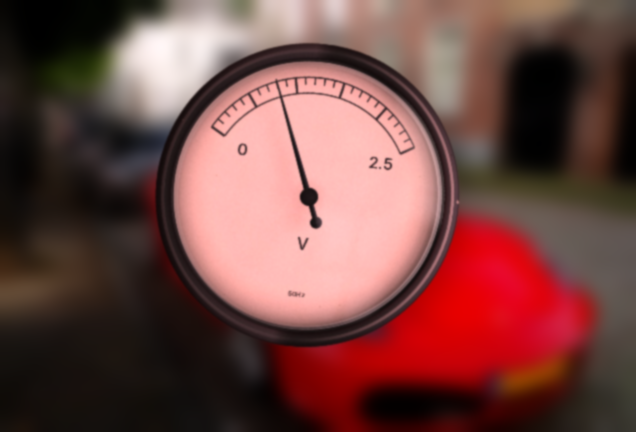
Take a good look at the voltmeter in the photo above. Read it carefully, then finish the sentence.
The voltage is 0.8 V
